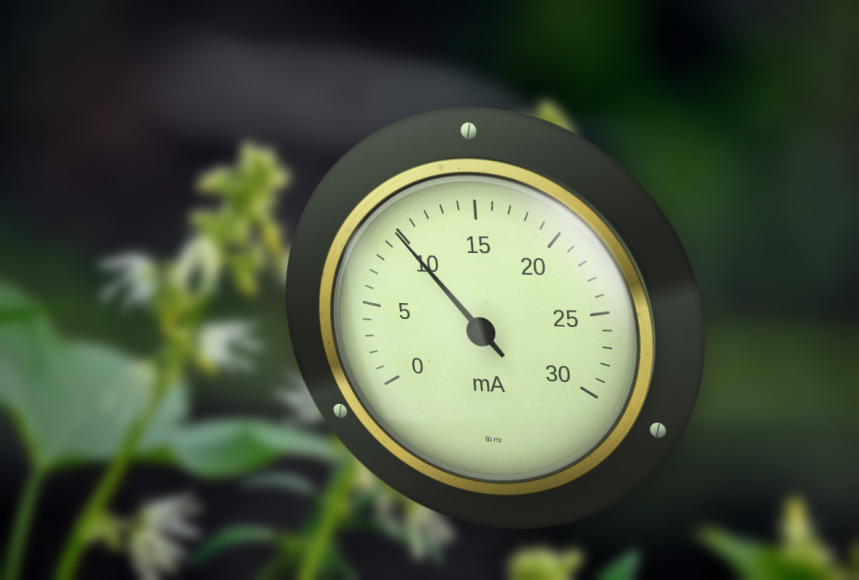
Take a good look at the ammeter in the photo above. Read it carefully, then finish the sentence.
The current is 10 mA
